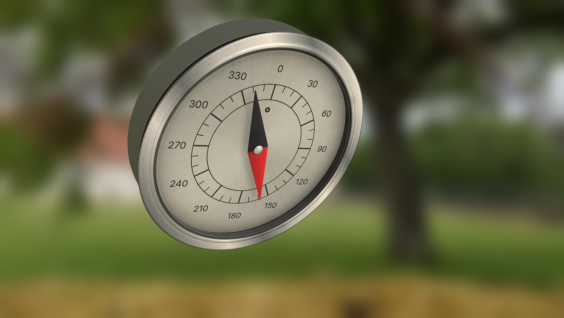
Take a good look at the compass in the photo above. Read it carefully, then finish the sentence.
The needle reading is 160 °
